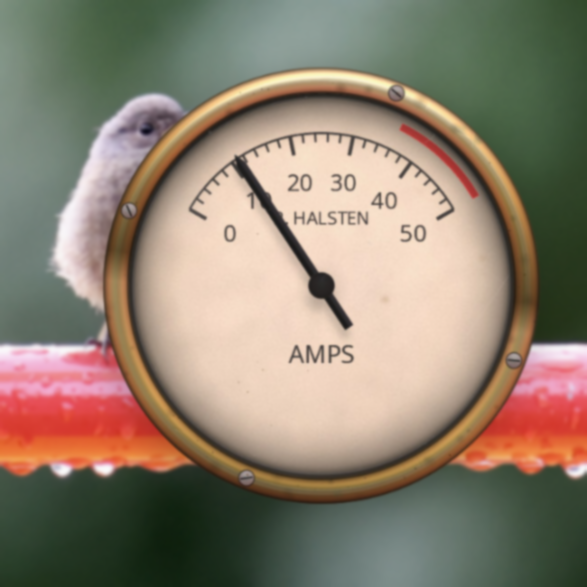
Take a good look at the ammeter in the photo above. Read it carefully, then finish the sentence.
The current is 11 A
